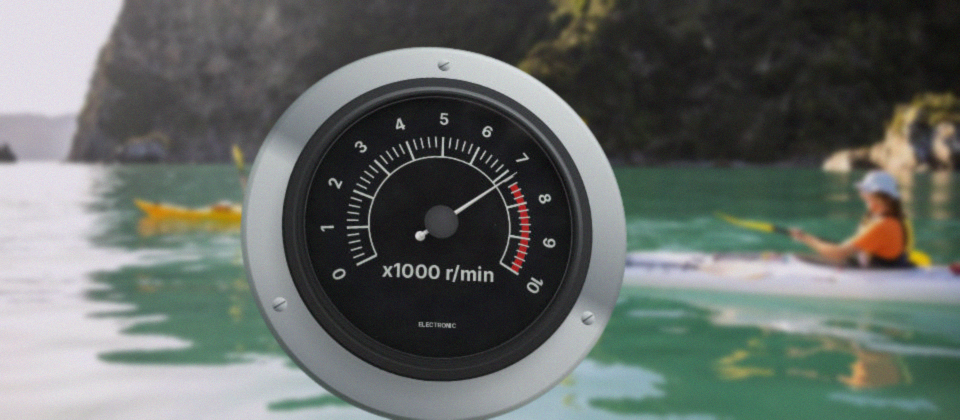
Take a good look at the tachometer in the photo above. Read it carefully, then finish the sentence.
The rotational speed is 7200 rpm
